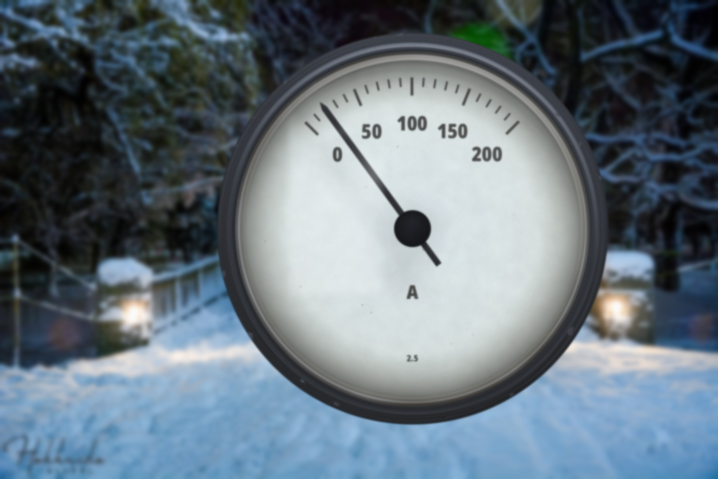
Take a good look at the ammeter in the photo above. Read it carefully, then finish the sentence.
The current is 20 A
